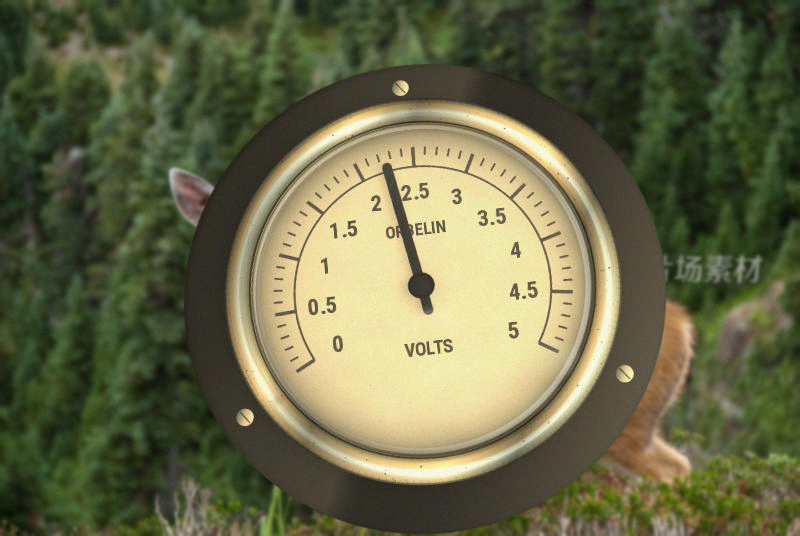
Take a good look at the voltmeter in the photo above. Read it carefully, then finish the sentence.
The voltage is 2.25 V
